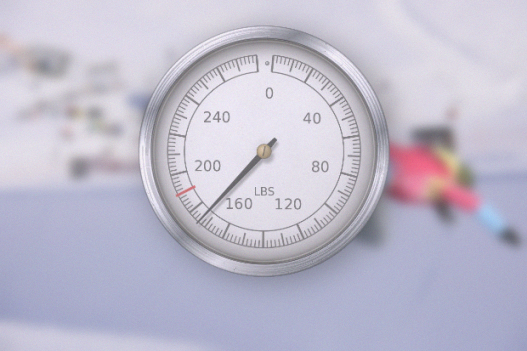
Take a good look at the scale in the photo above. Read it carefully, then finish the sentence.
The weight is 174 lb
